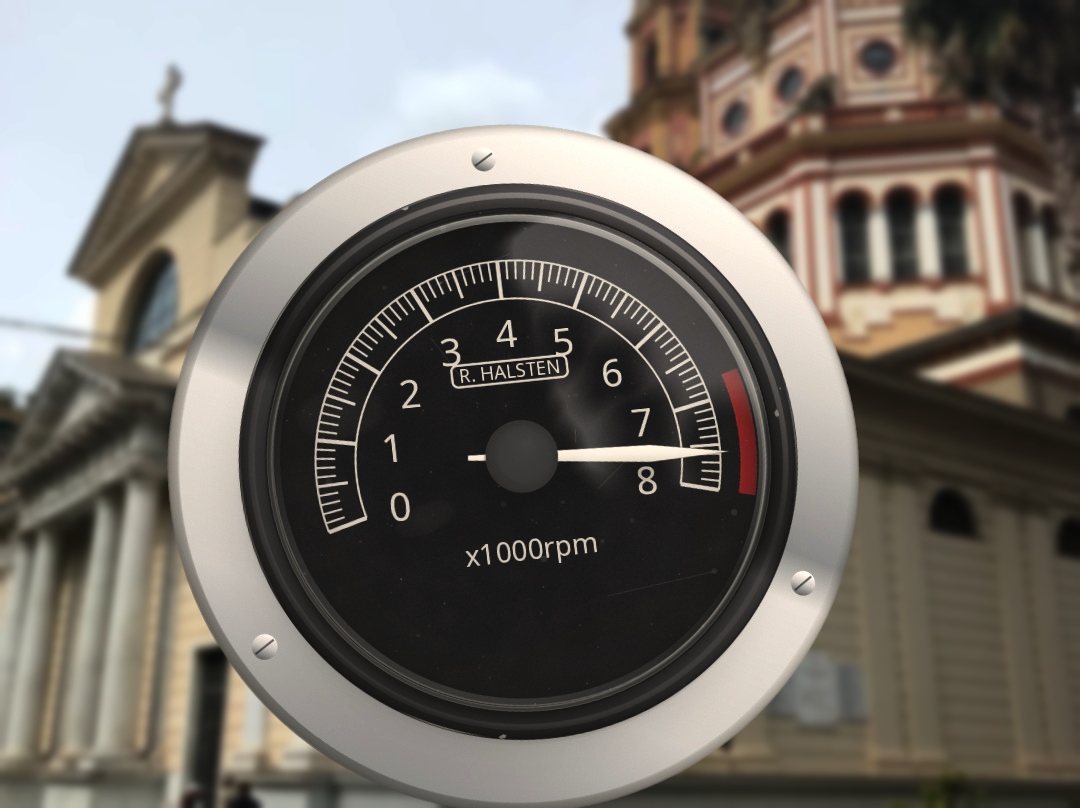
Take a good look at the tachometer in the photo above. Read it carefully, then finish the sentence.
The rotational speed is 7600 rpm
